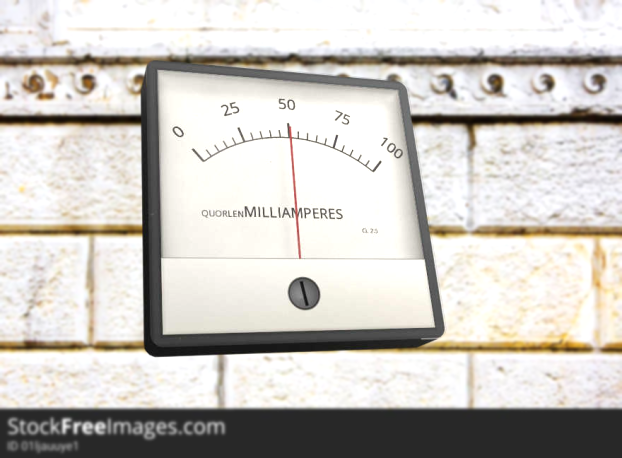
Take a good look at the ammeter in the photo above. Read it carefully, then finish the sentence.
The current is 50 mA
